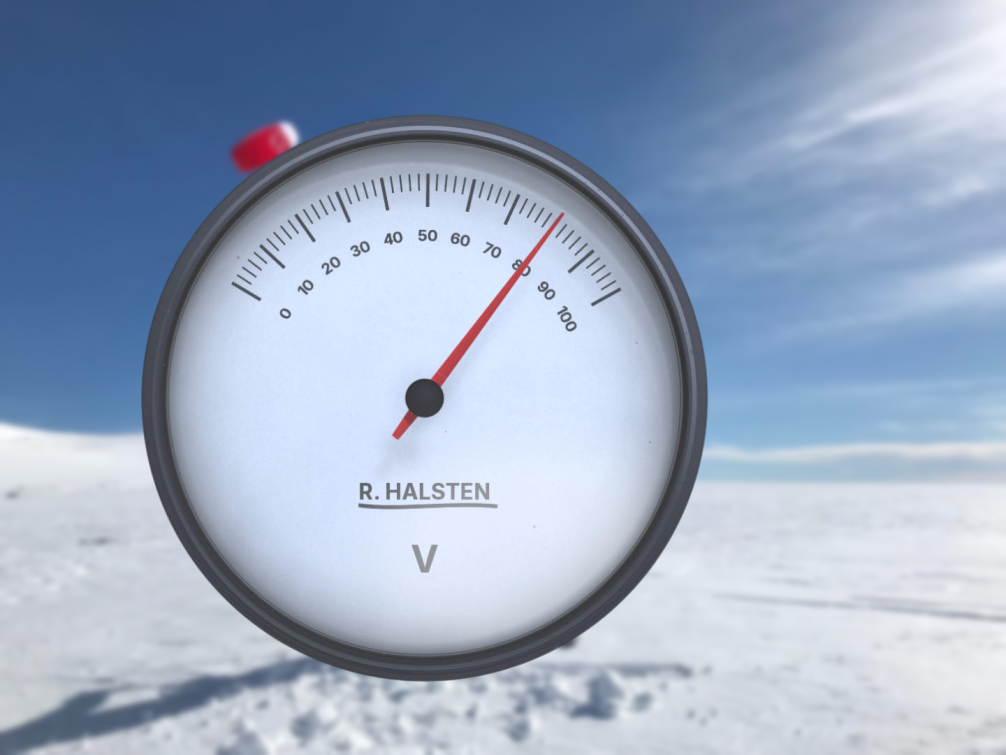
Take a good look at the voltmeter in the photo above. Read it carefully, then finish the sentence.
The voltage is 80 V
